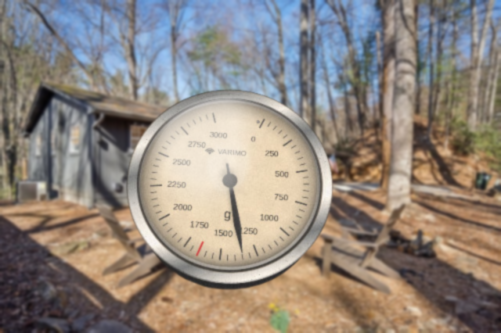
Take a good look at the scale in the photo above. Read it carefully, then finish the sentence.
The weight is 1350 g
